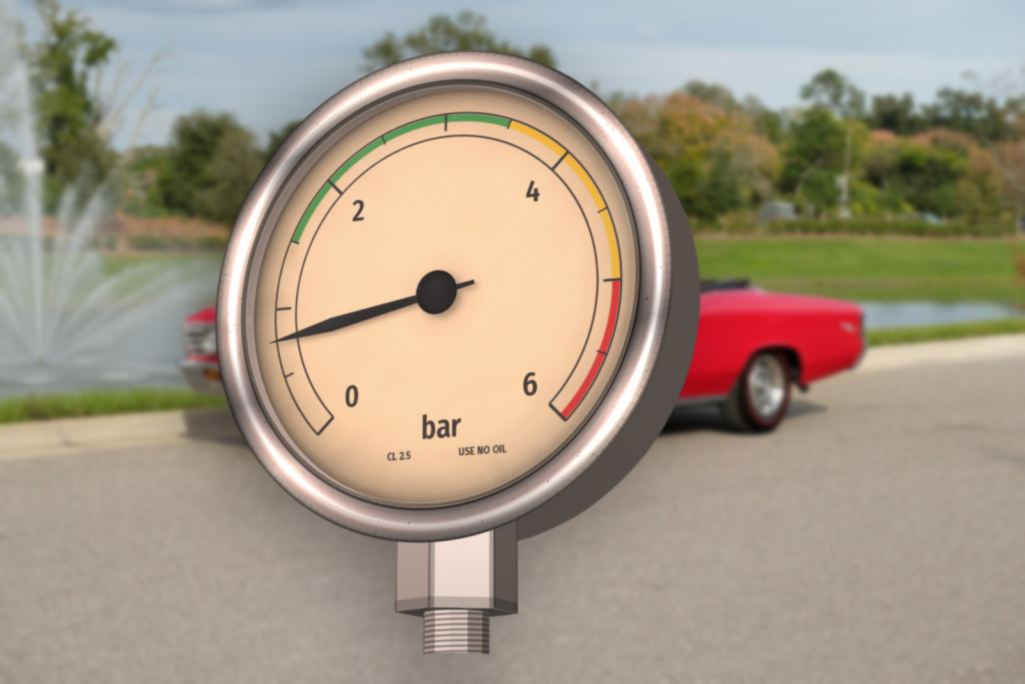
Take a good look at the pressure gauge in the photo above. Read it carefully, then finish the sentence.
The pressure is 0.75 bar
